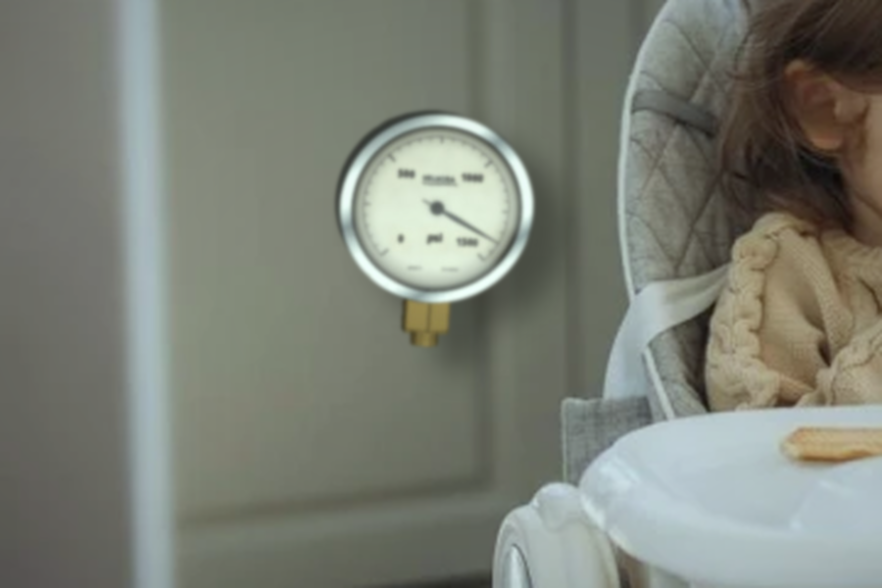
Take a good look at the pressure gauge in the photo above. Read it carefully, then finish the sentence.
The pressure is 1400 psi
